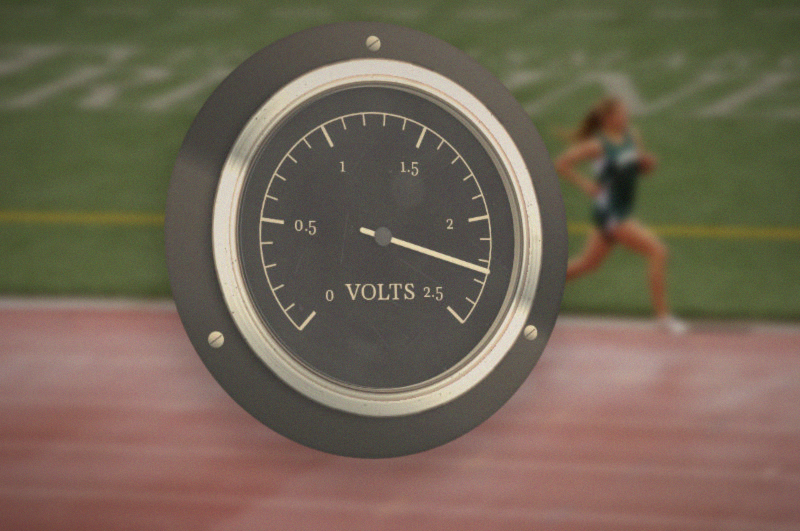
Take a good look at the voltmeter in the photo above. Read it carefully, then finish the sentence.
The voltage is 2.25 V
